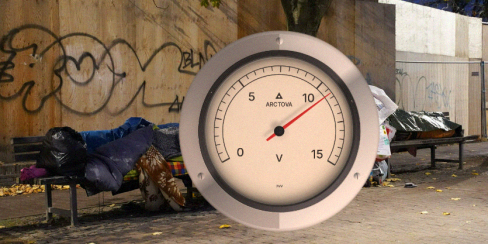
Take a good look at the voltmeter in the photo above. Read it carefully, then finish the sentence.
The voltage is 10.75 V
